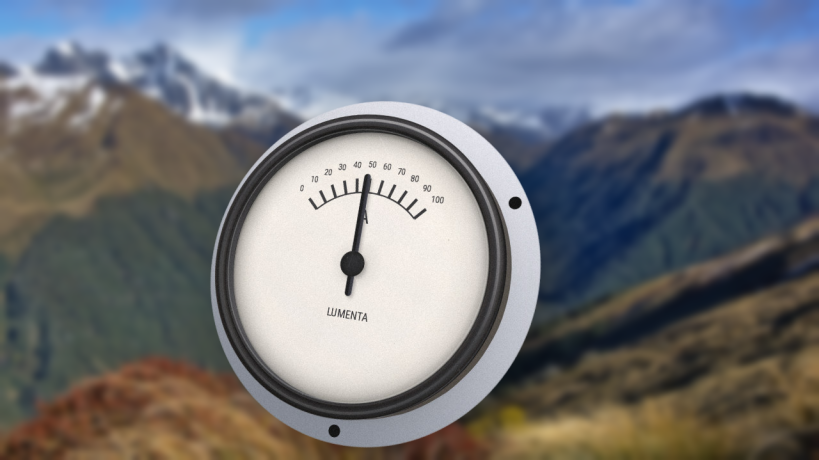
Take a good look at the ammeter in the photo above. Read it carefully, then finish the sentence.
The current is 50 A
